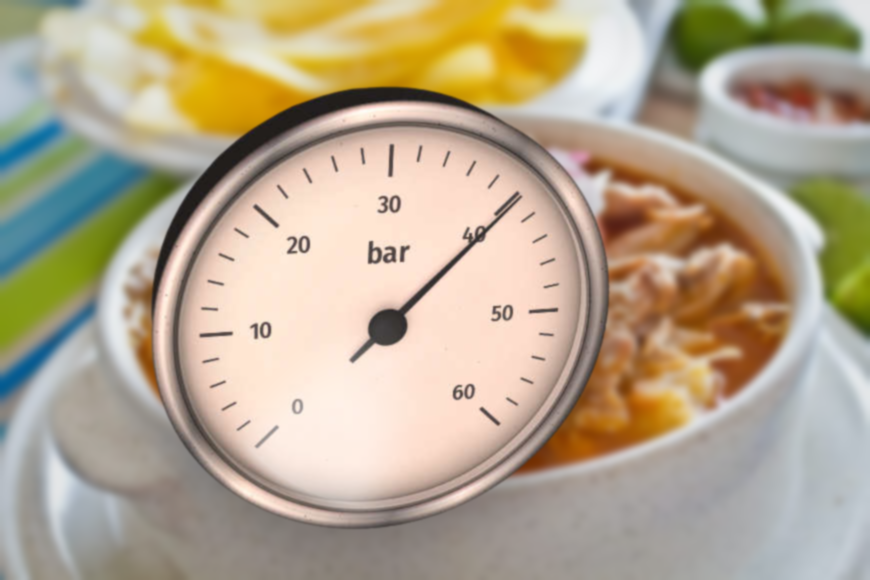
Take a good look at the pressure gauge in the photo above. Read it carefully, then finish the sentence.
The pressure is 40 bar
